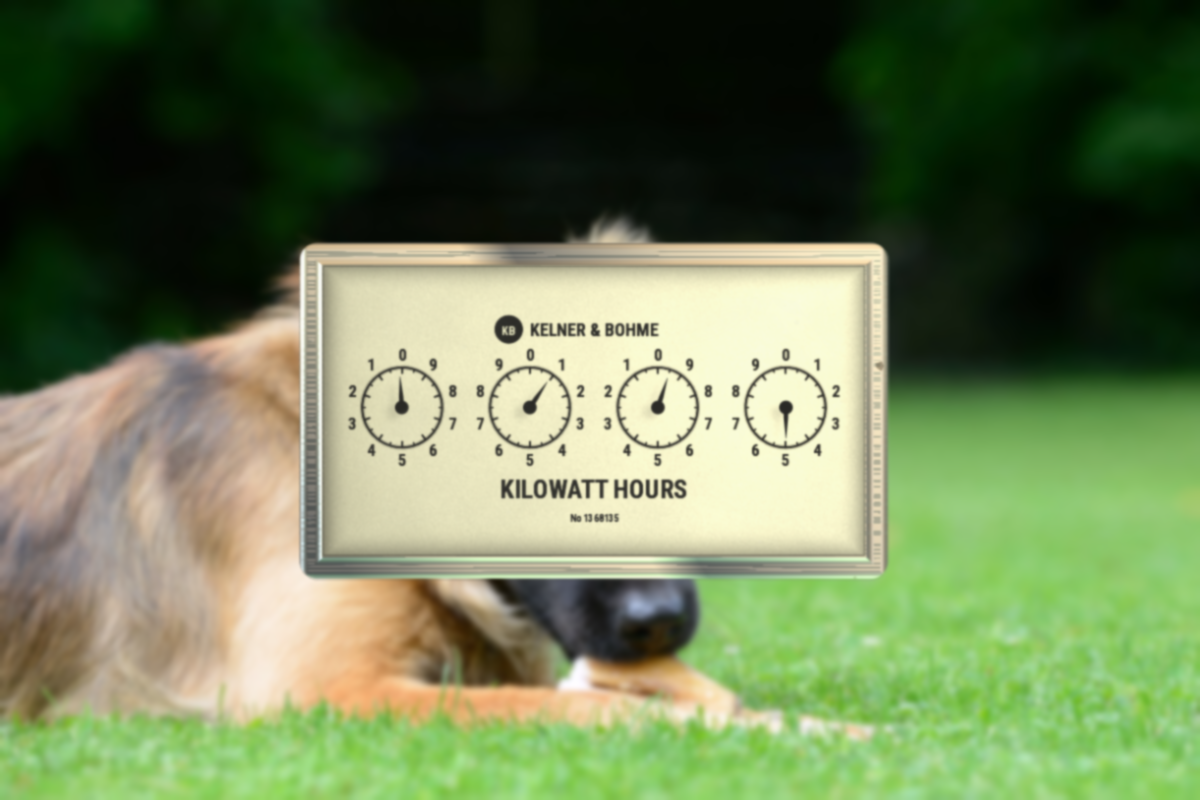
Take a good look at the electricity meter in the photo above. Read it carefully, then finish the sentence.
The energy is 95 kWh
